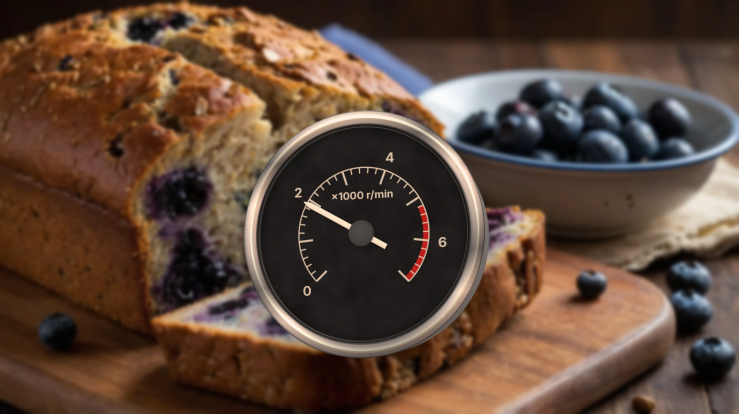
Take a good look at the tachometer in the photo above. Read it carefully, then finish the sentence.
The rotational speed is 1900 rpm
